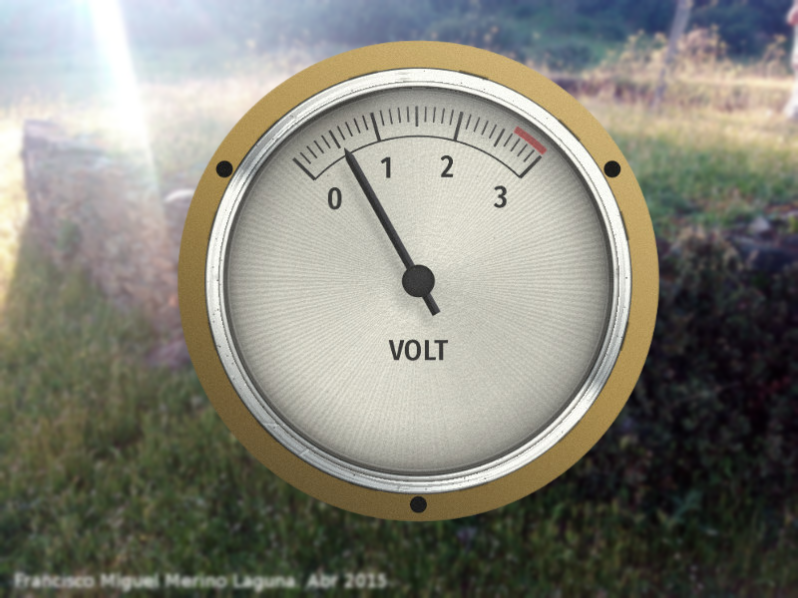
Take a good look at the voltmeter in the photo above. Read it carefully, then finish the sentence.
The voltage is 0.55 V
